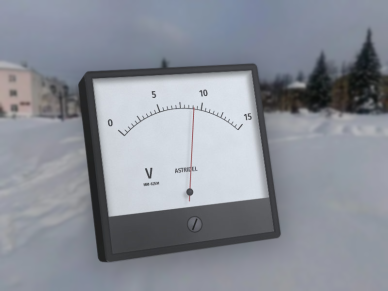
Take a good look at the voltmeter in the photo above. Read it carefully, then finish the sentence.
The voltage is 9 V
